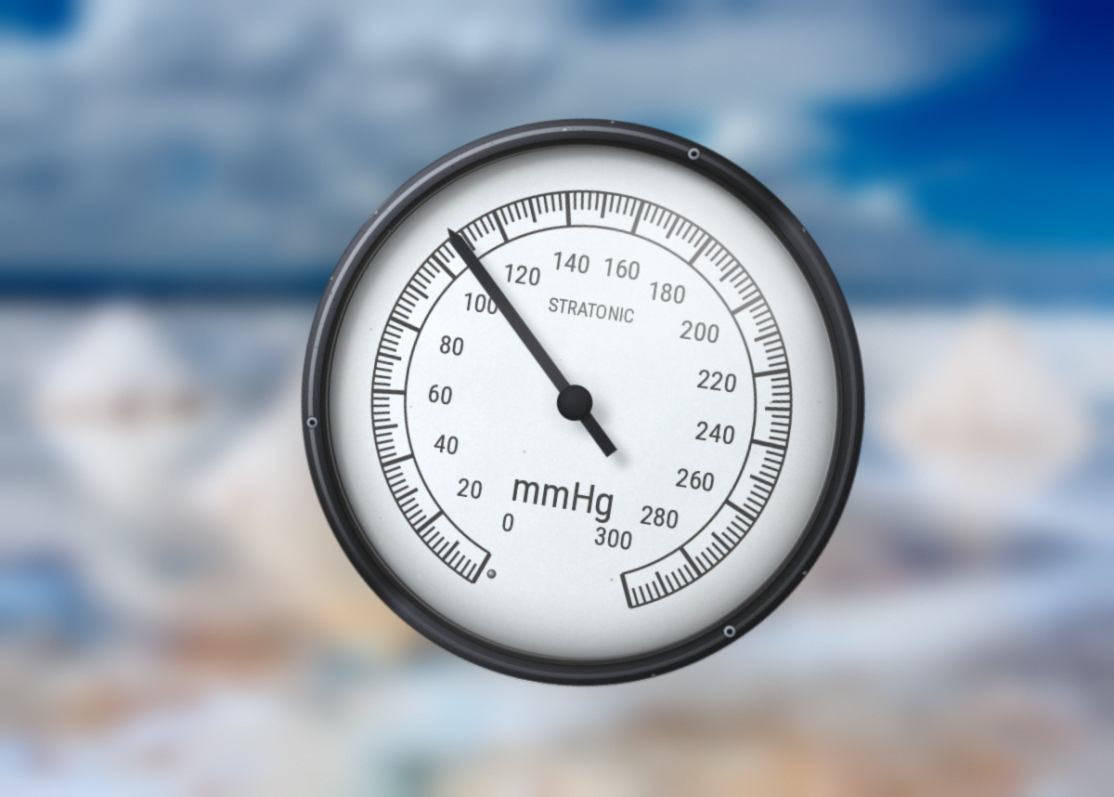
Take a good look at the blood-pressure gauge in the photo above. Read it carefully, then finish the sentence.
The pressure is 108 mmHg
